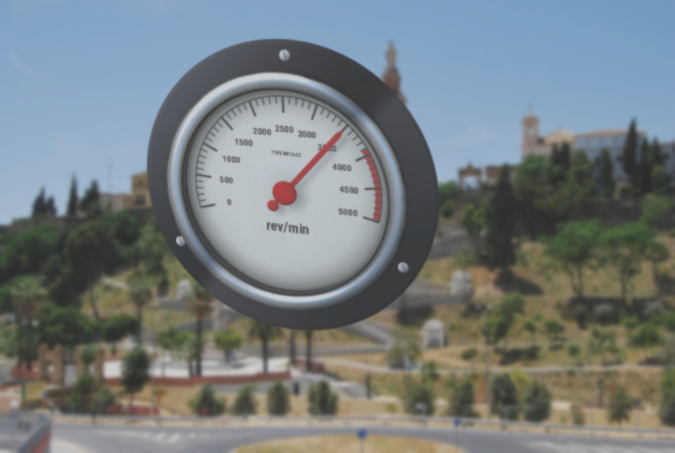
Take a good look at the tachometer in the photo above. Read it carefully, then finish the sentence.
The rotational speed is 3500 rpm
